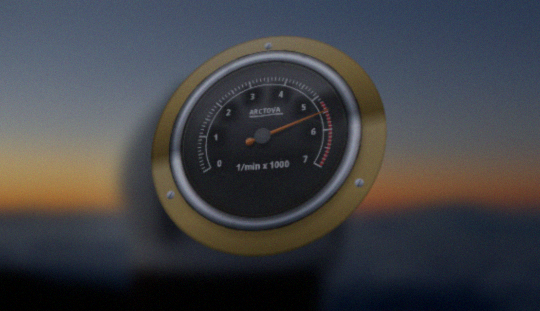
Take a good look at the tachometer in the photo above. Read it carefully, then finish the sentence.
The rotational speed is 5500 rpm
